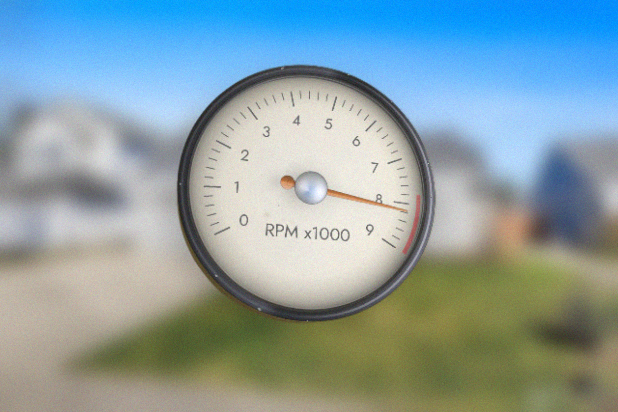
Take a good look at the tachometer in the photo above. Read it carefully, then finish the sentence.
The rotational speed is 8200 rpm
